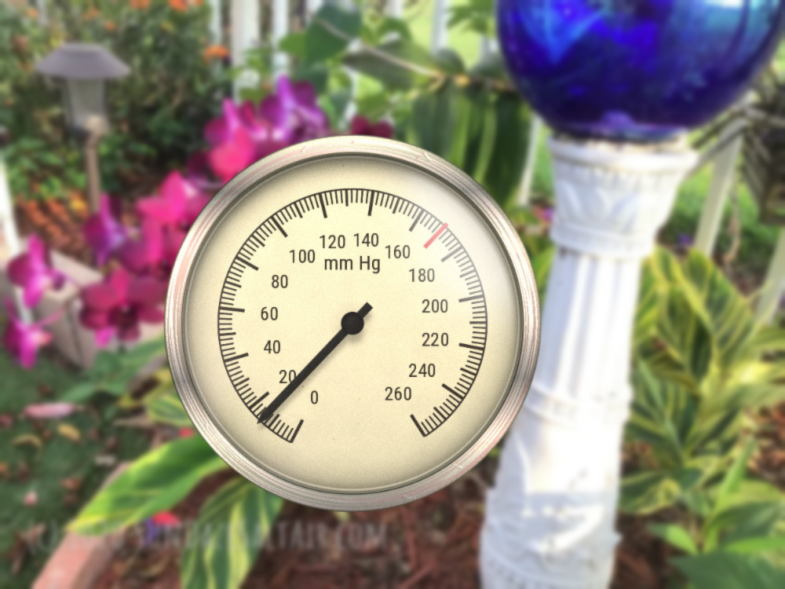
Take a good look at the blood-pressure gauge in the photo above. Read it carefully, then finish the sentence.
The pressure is 14 mmHg
